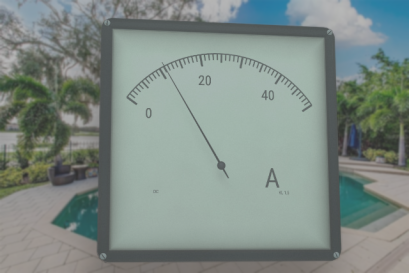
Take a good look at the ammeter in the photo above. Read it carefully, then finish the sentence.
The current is 11 A
